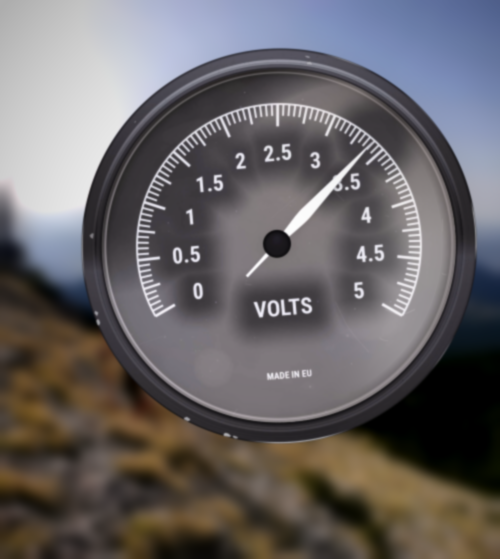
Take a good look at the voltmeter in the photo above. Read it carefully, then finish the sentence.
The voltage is 3.4 V
